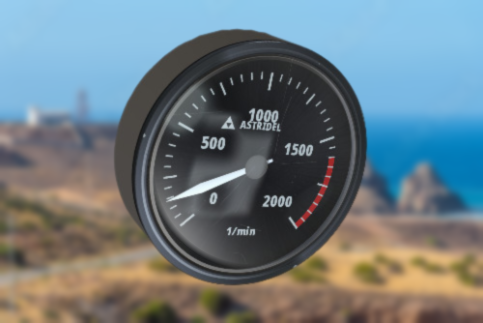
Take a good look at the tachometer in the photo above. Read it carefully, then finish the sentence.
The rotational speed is 150 rpm
